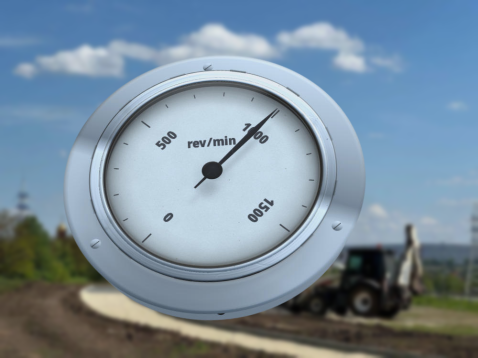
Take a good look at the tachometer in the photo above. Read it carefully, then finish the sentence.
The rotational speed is 1000 rpm
